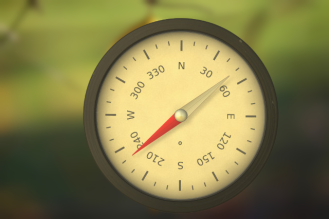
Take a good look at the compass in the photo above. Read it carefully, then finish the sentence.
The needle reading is 230 °
